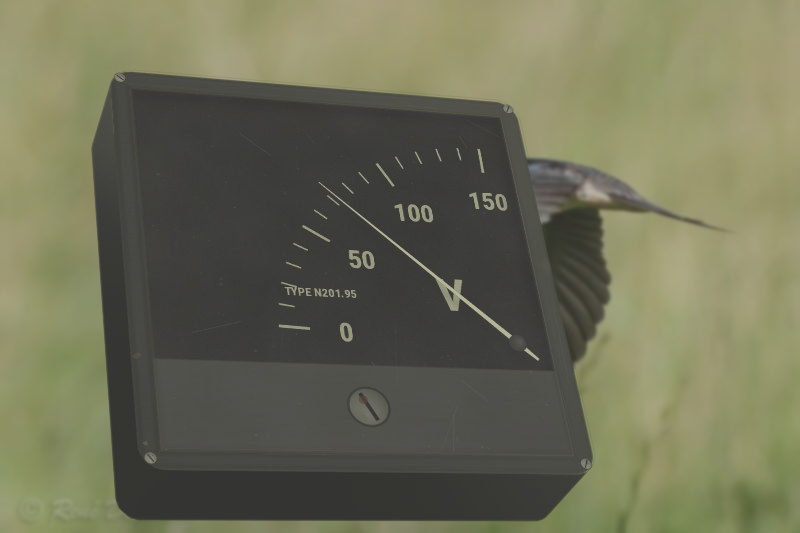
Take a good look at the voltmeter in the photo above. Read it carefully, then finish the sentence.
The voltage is 70 V
